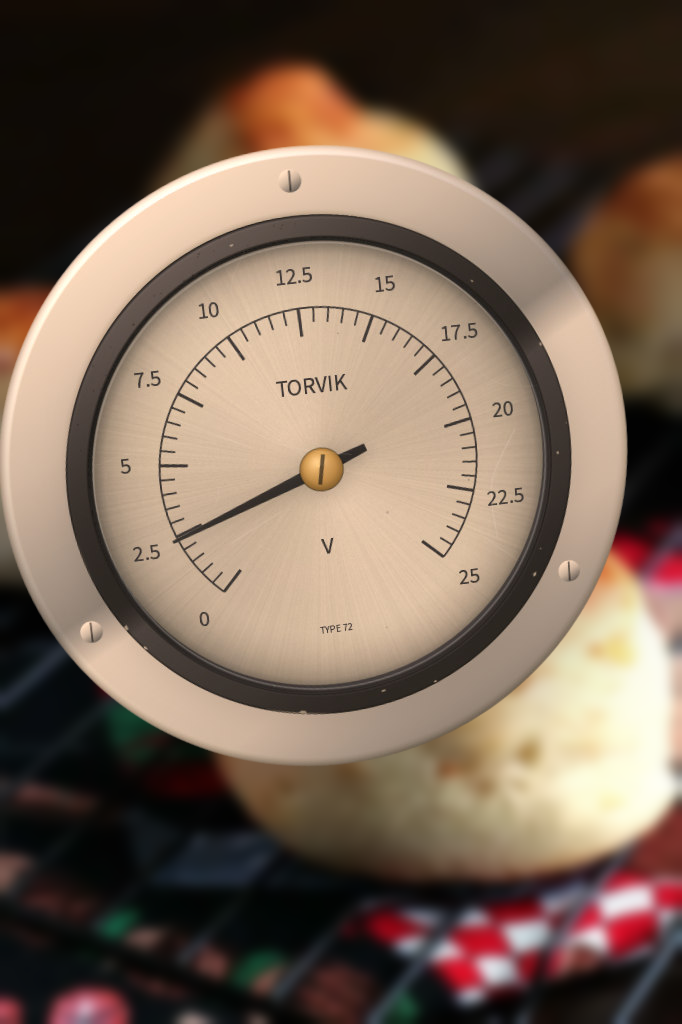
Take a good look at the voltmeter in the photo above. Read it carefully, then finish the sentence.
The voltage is 2.5 V
